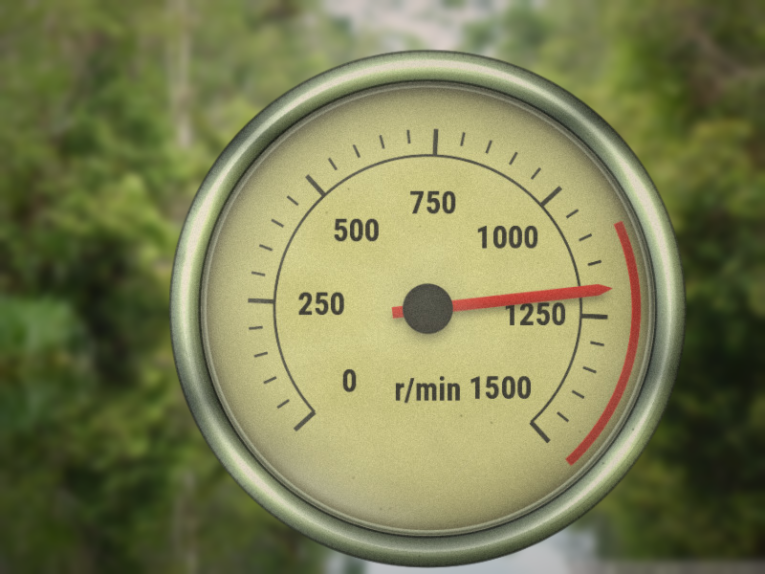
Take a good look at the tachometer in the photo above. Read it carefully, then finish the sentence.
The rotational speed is 1200 rpm
